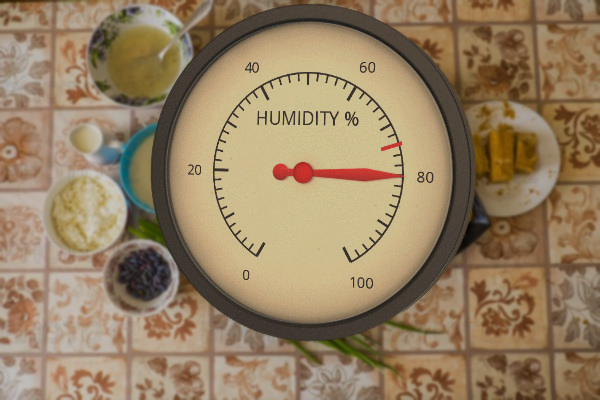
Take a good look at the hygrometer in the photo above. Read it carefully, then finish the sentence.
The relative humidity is 80 %
